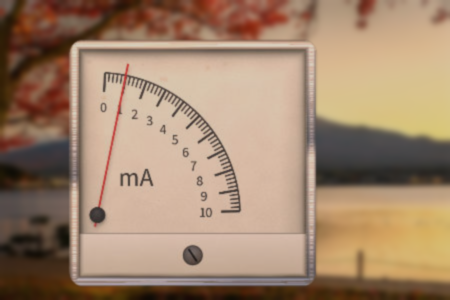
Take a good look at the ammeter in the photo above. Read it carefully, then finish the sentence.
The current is 1 mA
